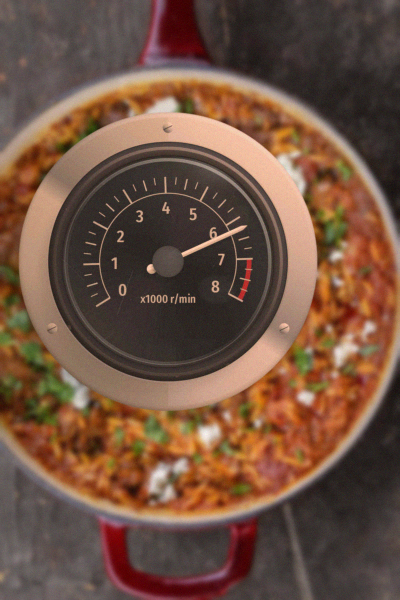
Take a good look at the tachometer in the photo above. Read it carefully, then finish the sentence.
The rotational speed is 6250 rpm
